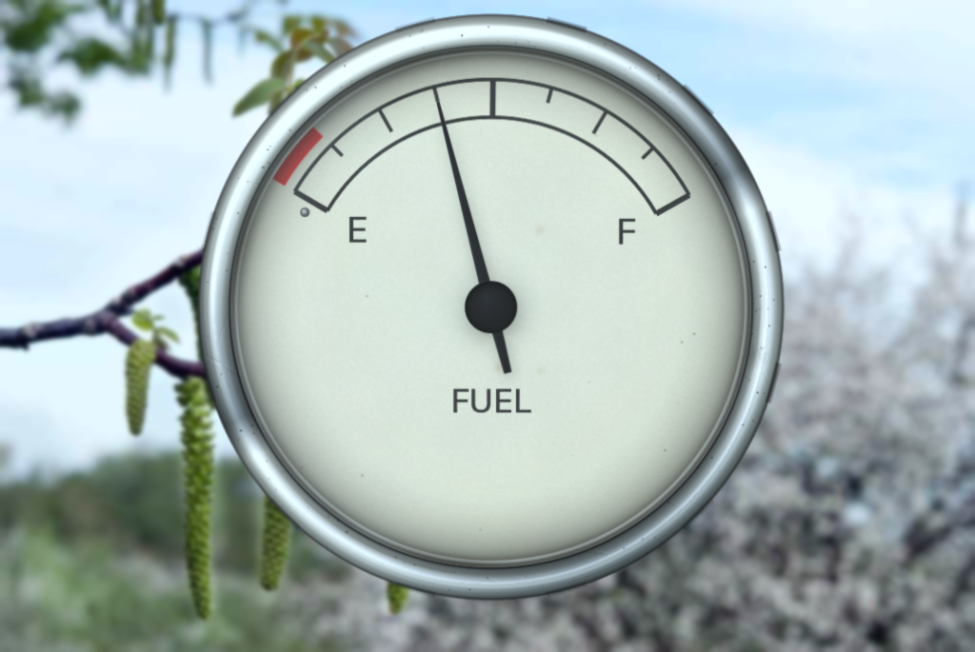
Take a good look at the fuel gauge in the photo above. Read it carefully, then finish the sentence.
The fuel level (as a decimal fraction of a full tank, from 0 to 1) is 0.375
